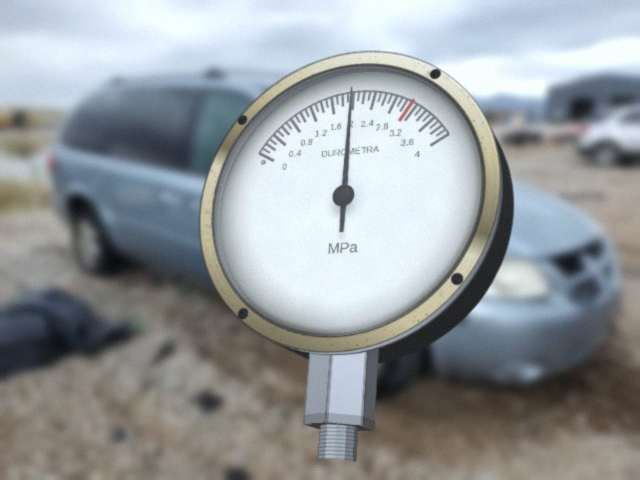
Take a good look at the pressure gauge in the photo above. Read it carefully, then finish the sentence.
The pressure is 2 MPa
